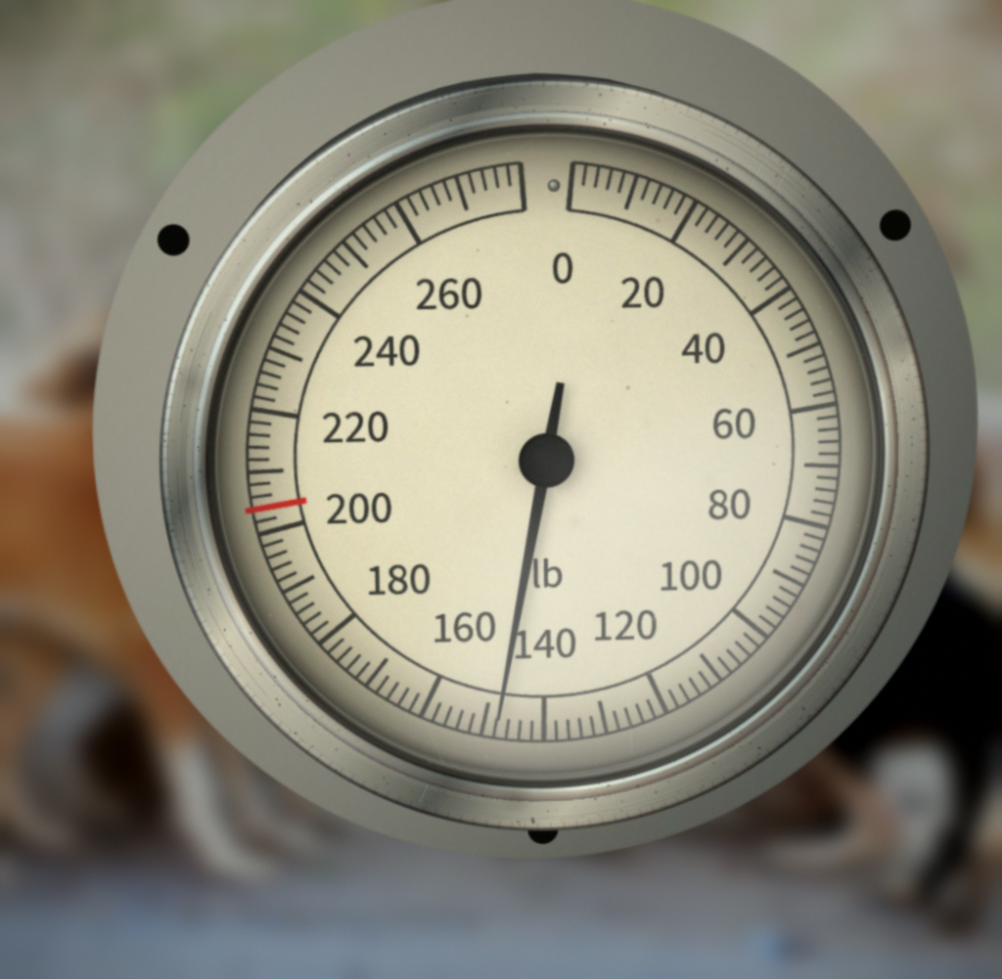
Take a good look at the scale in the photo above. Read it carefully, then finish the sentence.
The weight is 148 lb
